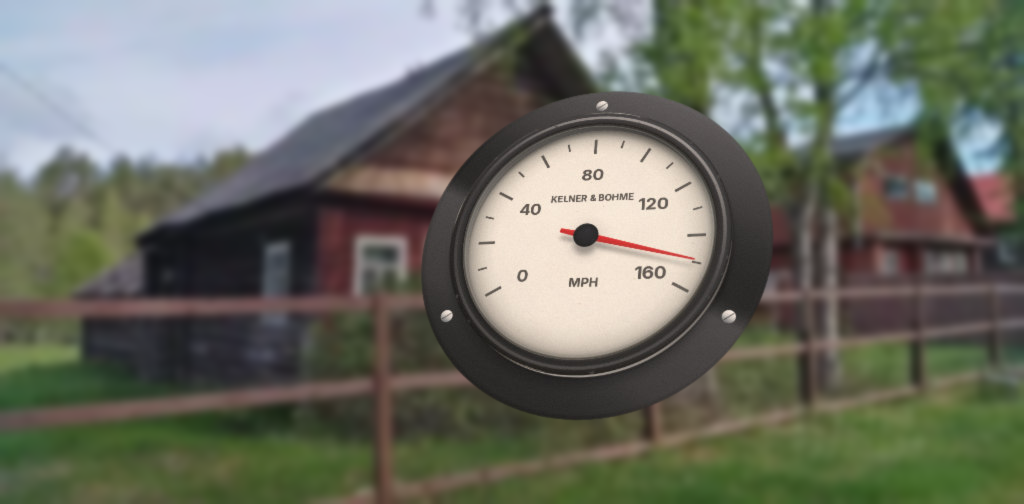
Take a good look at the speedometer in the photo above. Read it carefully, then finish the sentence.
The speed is 150 mph
